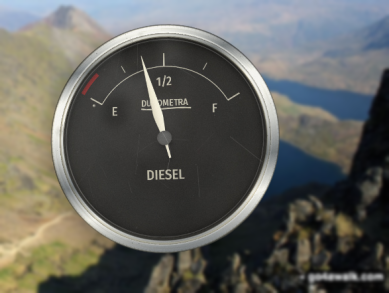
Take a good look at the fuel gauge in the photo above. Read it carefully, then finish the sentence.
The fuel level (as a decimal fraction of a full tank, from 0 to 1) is 0.375
